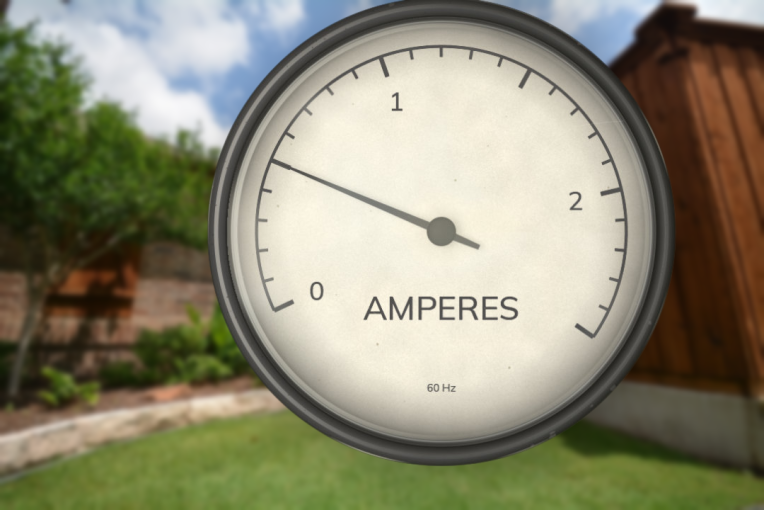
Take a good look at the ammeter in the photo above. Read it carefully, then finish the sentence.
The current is 0.5 A
